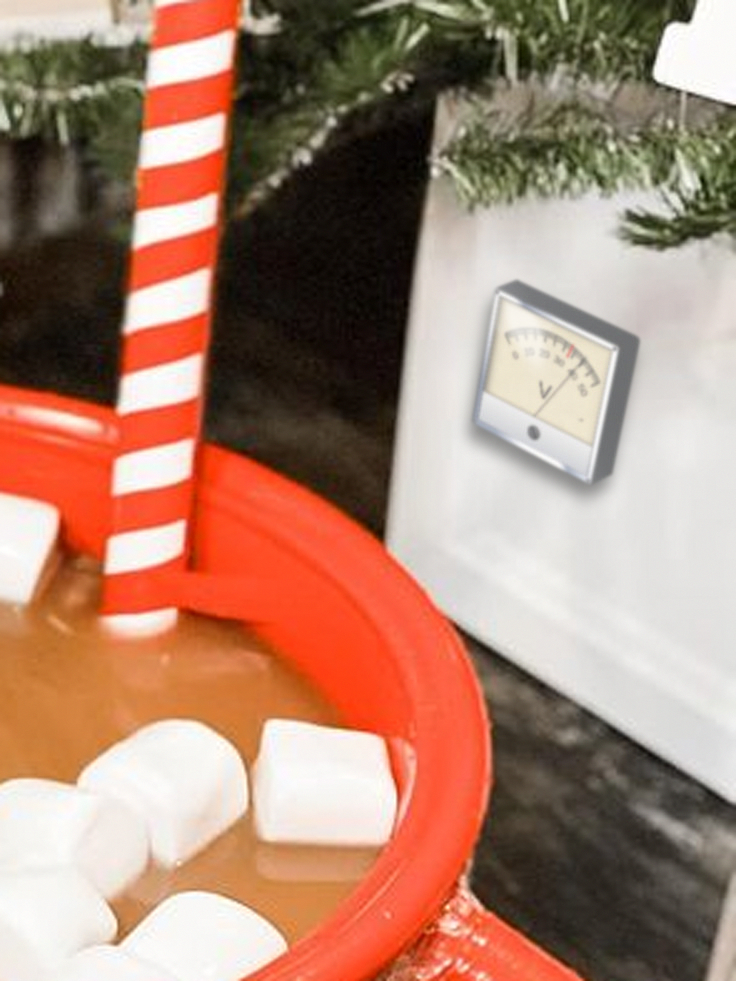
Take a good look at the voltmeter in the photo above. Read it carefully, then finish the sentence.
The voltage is 40 V
